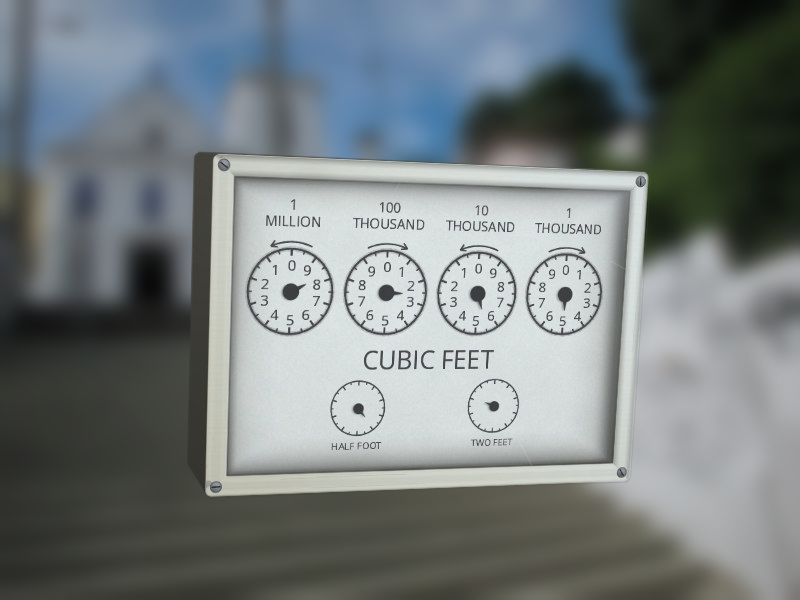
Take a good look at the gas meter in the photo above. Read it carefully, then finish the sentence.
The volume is 825500 ft³
